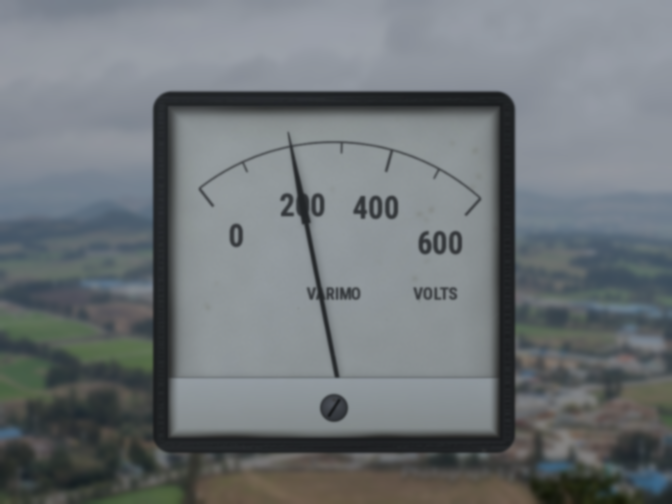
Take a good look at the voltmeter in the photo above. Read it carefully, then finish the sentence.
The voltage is 200 V
